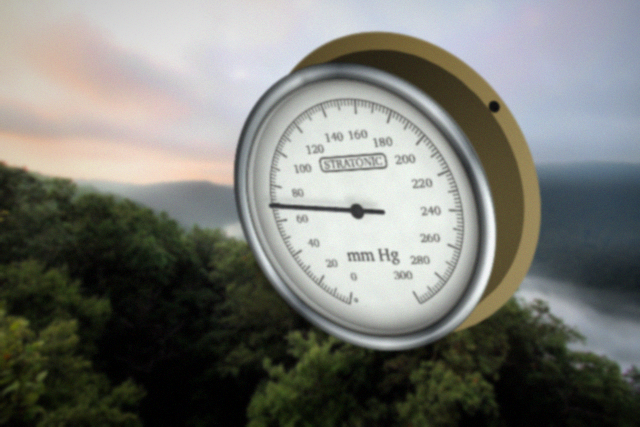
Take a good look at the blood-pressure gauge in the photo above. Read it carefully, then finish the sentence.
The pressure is 70 mmHg
